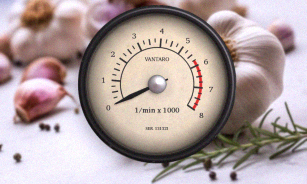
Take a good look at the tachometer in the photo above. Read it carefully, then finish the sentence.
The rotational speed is 0 rpm
